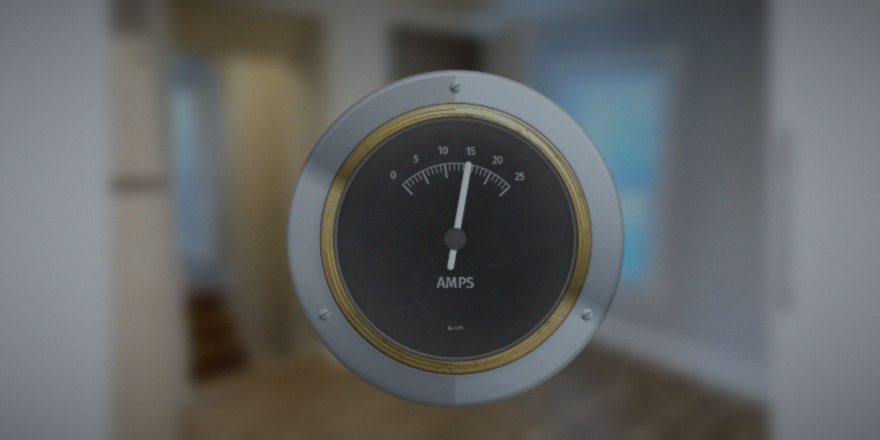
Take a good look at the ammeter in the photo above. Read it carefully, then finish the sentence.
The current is 15 A
